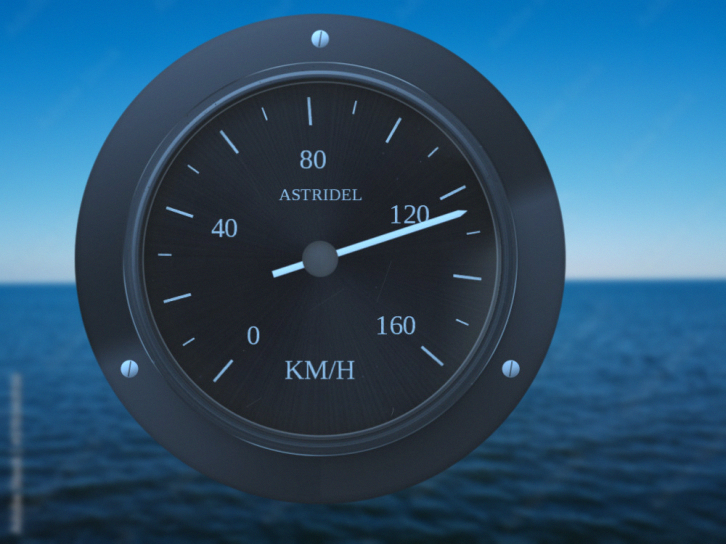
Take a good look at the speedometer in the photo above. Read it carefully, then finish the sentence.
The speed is 125 km/h
